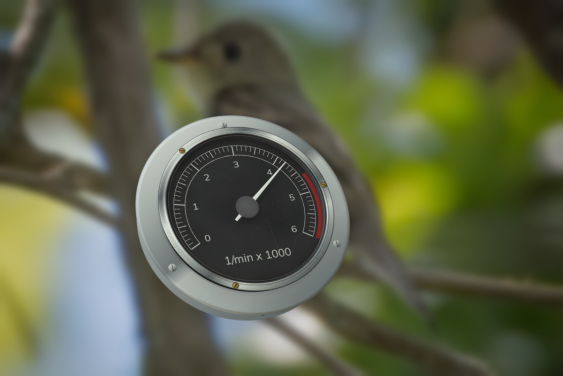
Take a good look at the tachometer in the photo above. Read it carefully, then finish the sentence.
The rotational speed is 4200 rpm
